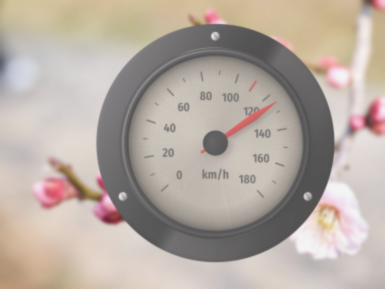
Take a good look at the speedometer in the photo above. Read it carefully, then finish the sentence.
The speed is 125 km/h
